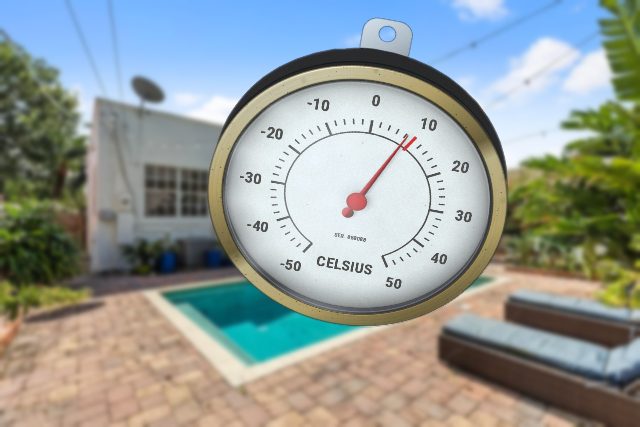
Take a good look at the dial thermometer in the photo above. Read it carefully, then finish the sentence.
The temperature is 8 °C
